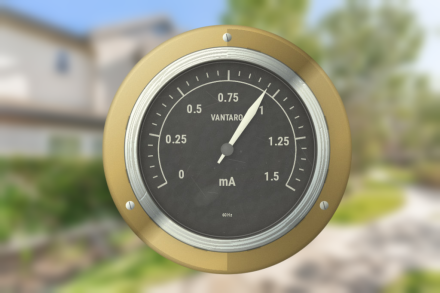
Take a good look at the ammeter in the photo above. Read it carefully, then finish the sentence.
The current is 0.95 mA
